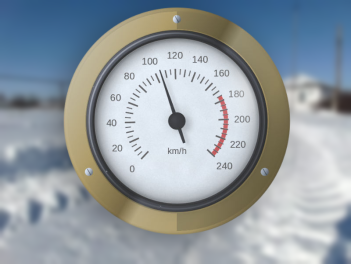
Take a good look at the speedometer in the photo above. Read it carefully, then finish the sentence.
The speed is 105 km/h
